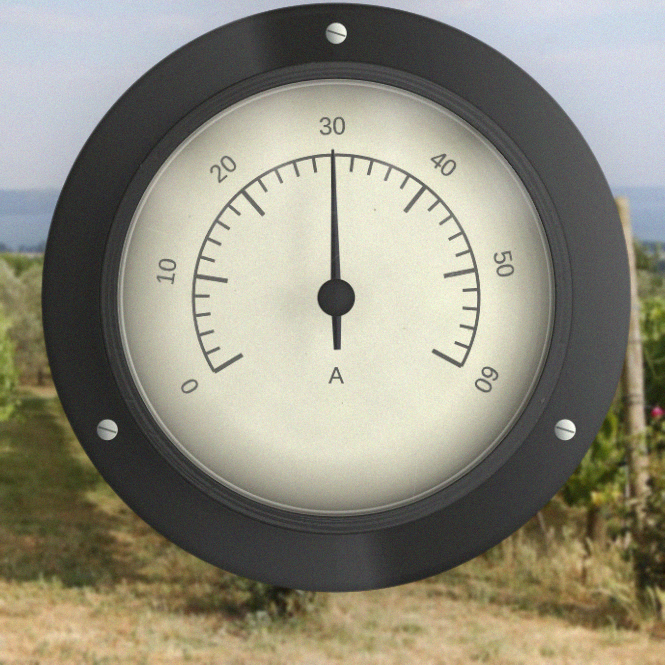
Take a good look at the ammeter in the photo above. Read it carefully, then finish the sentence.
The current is 30 A
